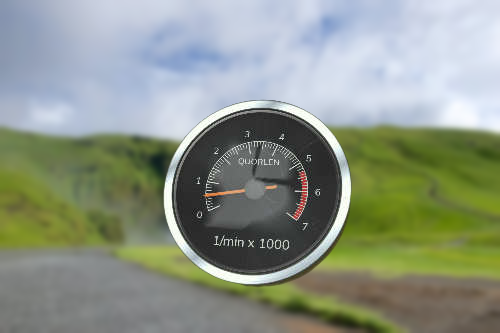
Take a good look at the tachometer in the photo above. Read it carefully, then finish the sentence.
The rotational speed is 500 rpm
